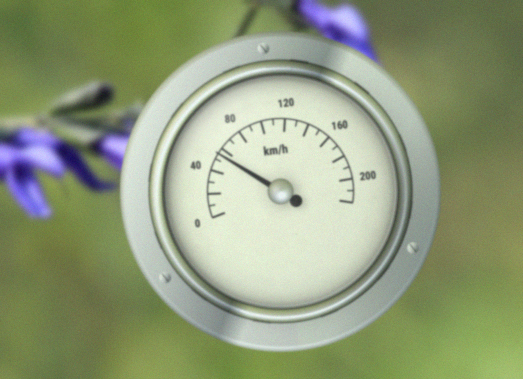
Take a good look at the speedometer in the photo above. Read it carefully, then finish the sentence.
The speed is 55 km/h
